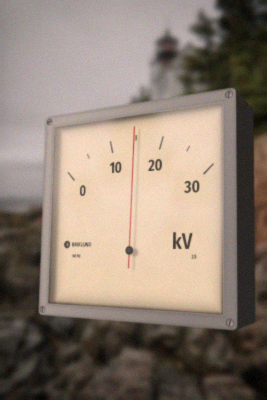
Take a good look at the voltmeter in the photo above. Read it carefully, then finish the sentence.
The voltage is 15 kV
